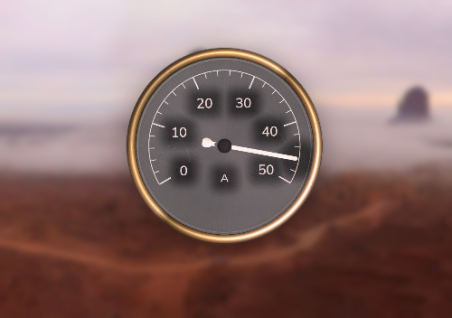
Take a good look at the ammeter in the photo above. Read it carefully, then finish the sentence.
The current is 46 A
